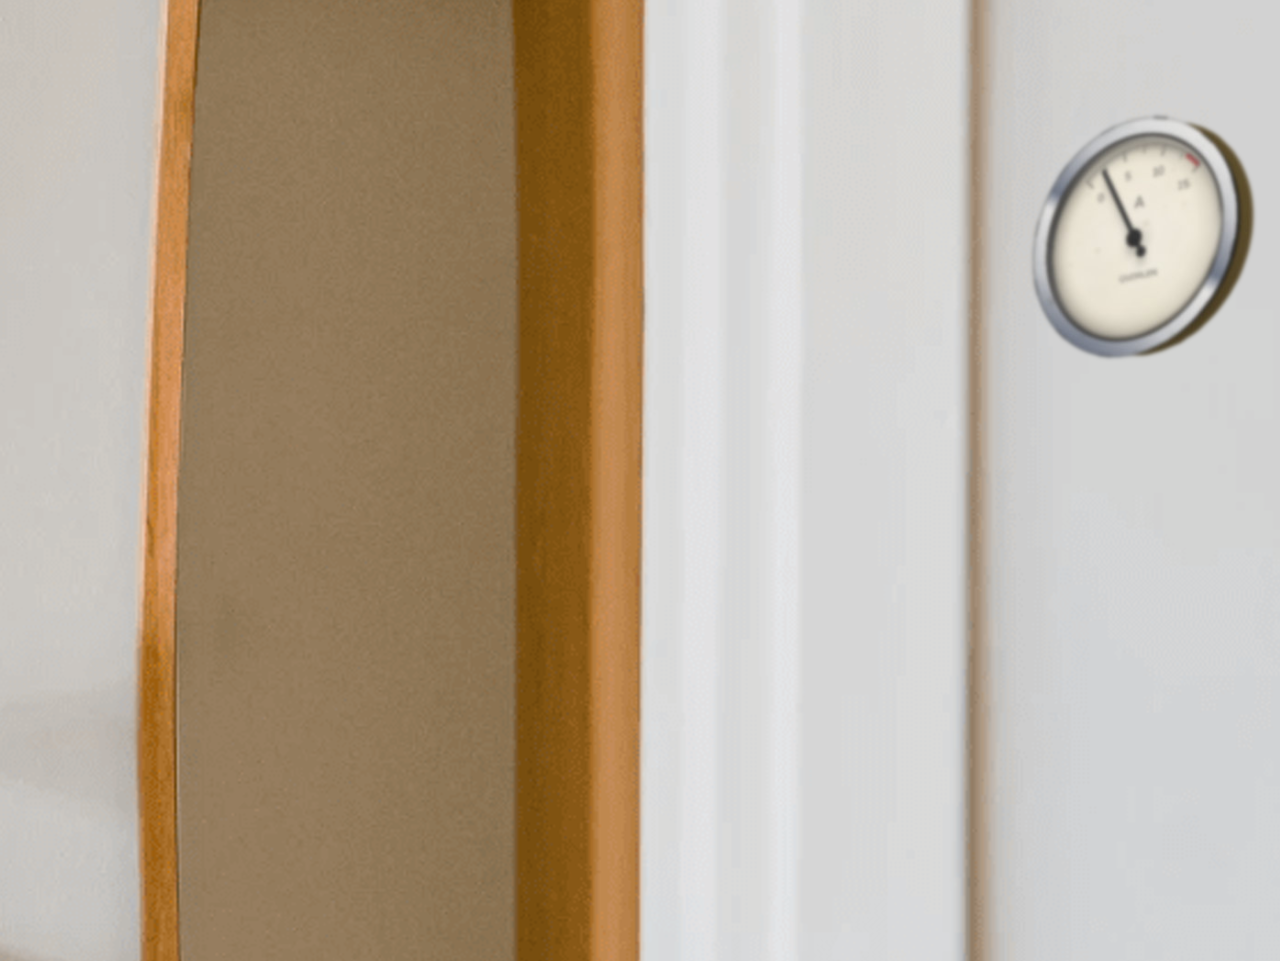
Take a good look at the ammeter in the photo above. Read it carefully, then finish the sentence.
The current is 2.5 A
